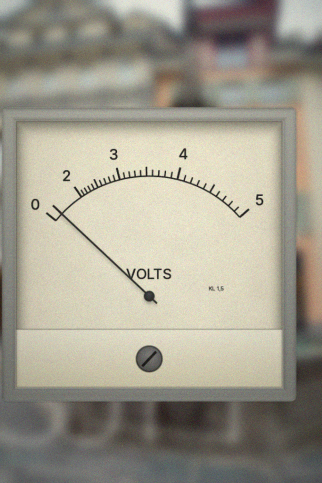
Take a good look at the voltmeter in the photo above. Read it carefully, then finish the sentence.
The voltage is 1 V
